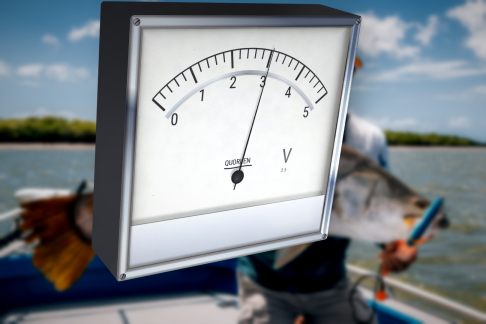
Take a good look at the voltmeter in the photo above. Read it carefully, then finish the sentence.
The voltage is 3 V
